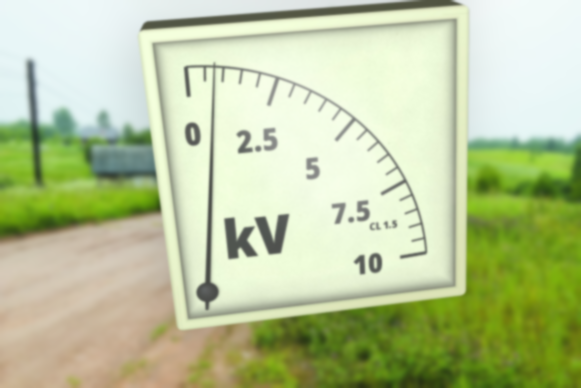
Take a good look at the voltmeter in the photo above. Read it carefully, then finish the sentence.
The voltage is 0.75 kV
